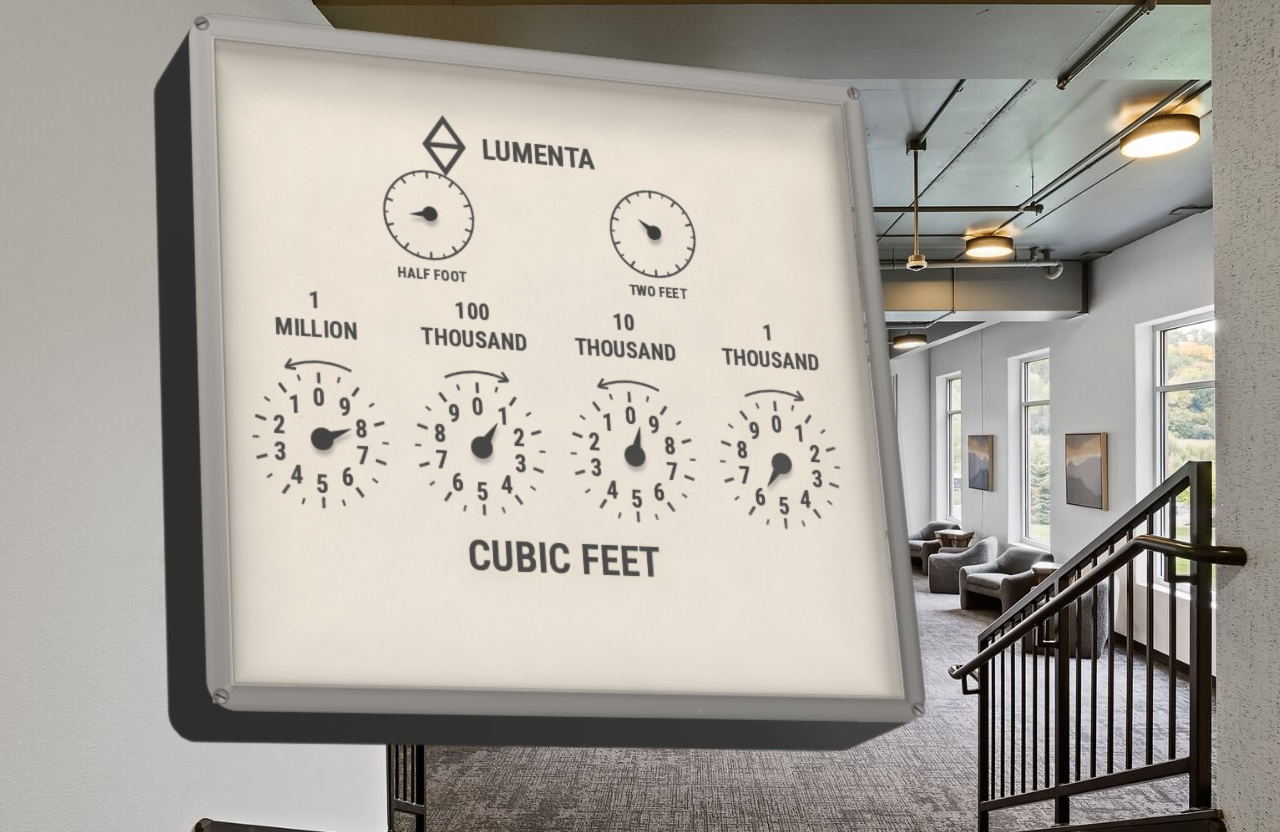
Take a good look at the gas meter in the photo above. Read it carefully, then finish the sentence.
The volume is 809600 ft³
